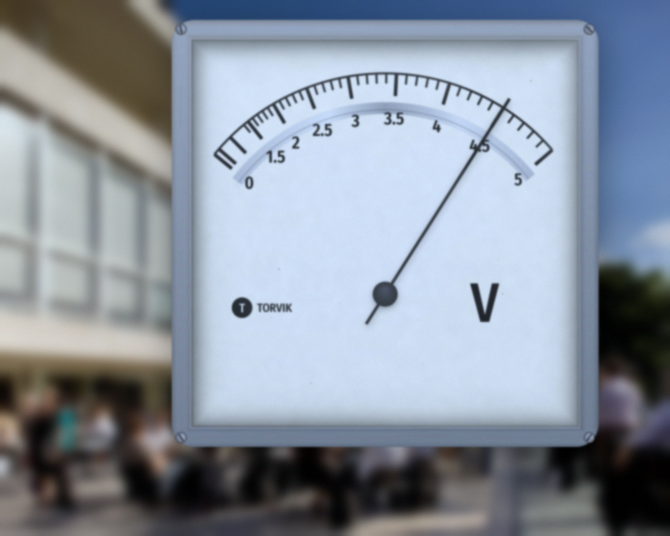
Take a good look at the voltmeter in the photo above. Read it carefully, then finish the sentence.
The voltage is 4.5 V
